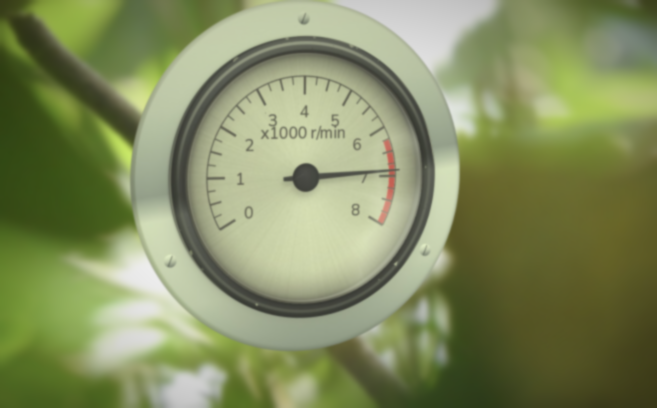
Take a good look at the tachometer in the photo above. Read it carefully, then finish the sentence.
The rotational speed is 6875 rpm
